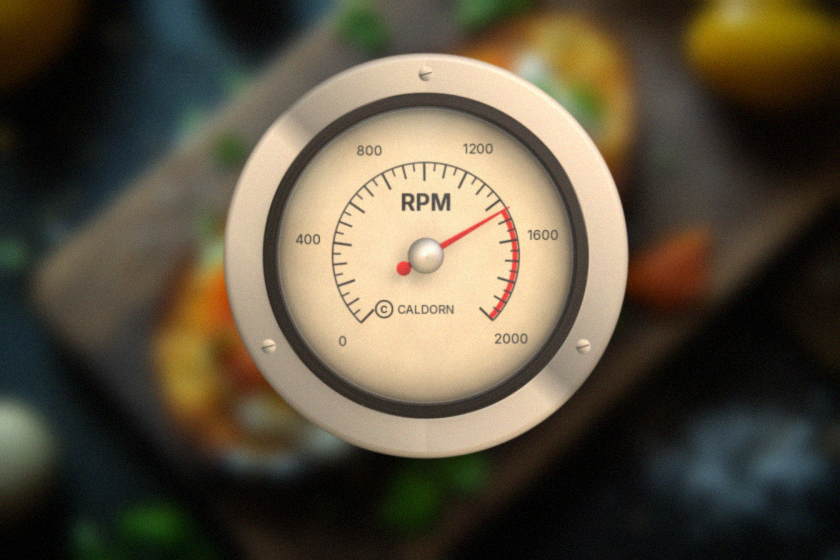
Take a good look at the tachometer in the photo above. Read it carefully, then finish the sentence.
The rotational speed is 1450 rpm
